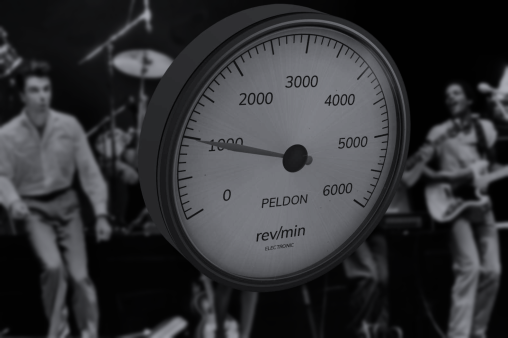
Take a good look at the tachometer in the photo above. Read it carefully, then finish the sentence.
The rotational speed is 1000 rpm
